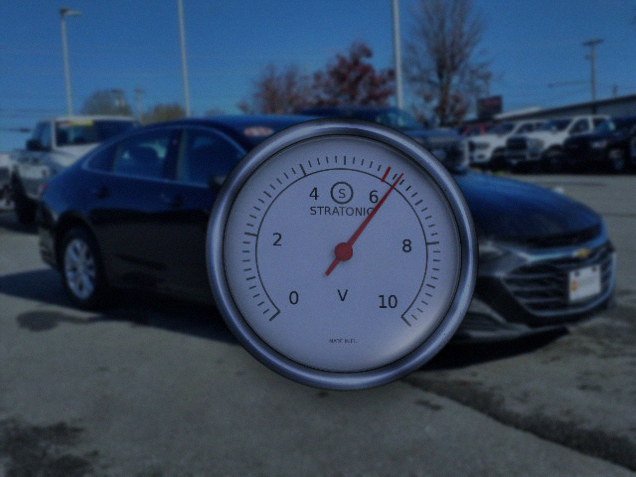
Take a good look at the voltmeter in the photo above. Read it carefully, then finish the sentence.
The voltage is 6.3 V
